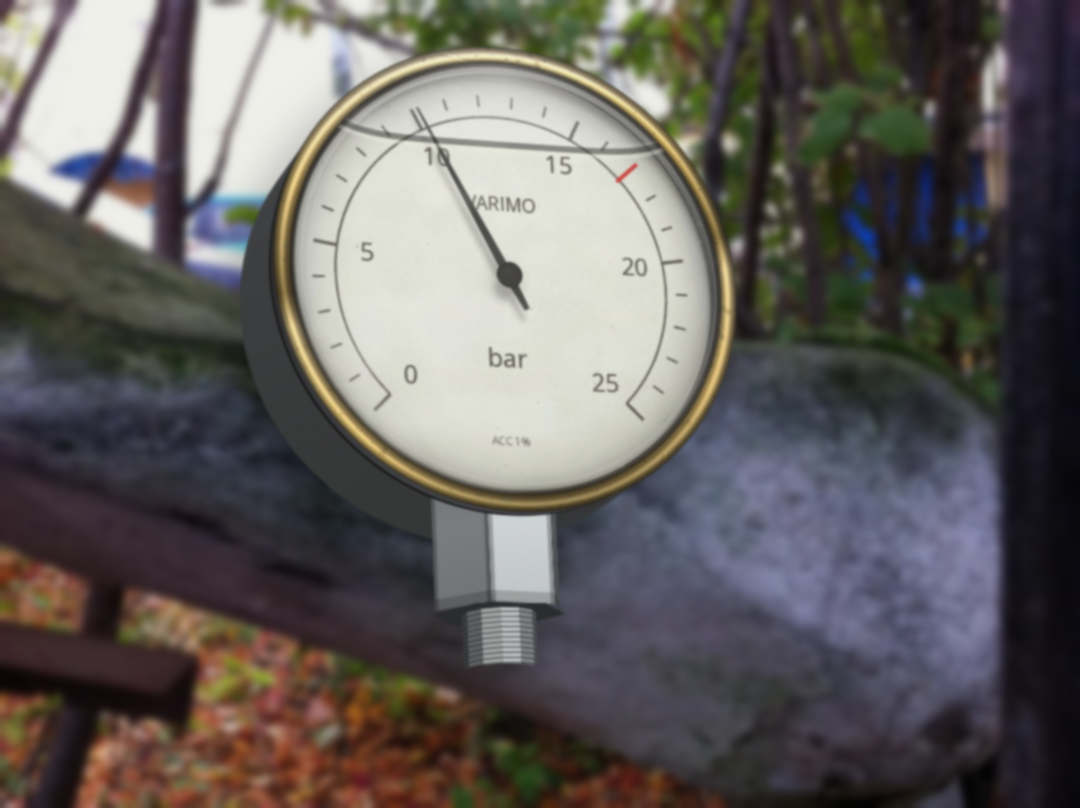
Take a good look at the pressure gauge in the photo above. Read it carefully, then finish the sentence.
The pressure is 10 bar
